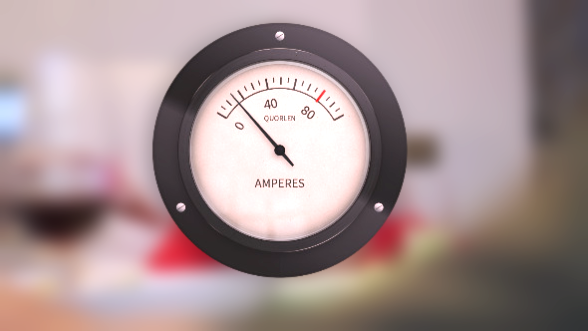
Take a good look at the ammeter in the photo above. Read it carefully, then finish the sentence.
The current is 15 A
